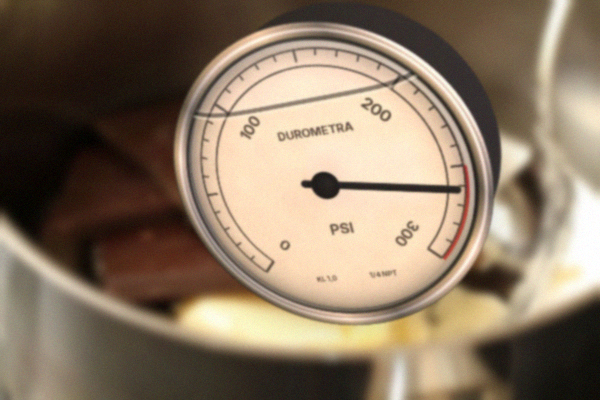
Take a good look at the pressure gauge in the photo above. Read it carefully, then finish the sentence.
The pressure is 260 psi
